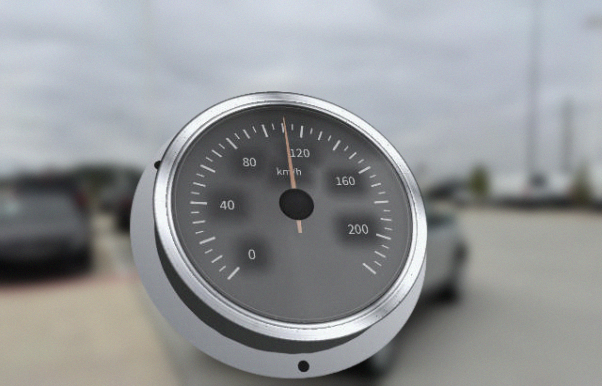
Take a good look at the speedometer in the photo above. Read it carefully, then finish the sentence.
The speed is 110 km/h
